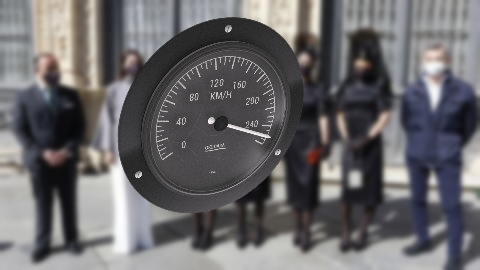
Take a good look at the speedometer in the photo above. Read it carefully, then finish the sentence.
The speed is 250 km/h
